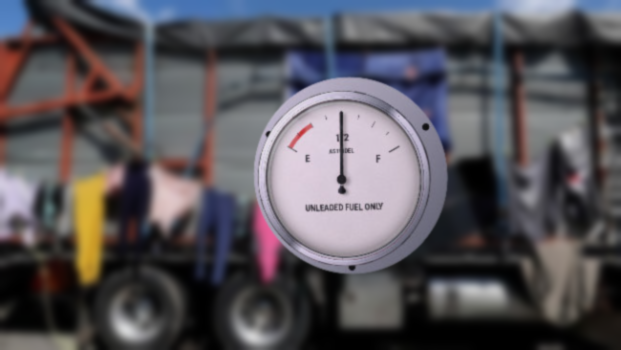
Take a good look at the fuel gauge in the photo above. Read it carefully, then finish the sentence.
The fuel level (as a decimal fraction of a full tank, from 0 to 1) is 0.5
